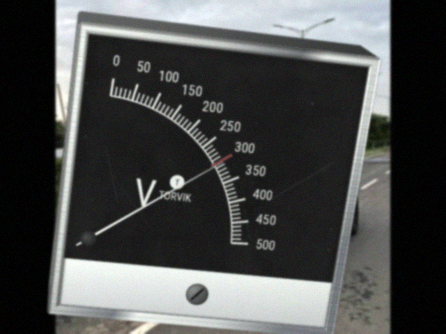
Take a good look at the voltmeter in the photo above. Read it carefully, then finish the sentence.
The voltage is 300 V
